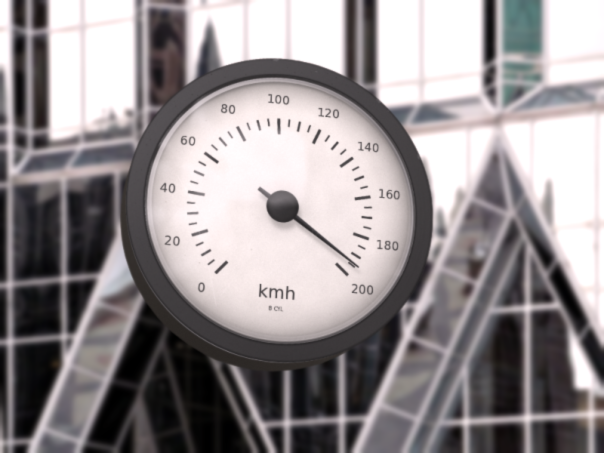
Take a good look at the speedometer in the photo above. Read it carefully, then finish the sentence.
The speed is 195 km/h
